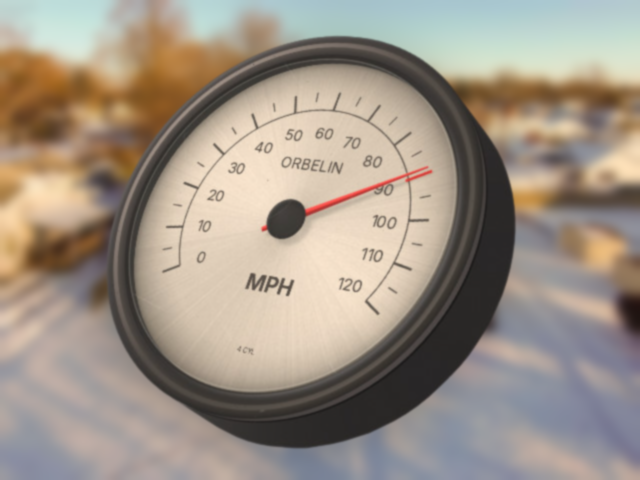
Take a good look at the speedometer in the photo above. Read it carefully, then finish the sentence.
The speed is 90 mph
